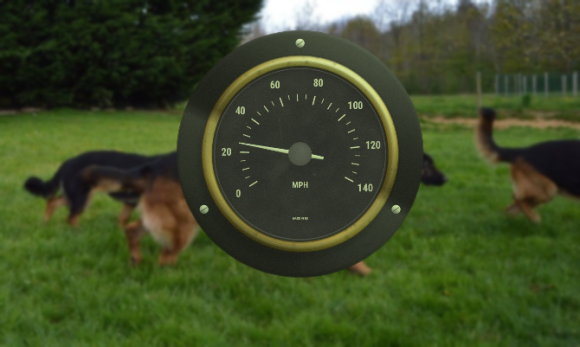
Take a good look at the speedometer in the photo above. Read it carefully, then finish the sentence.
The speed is 25 mph
